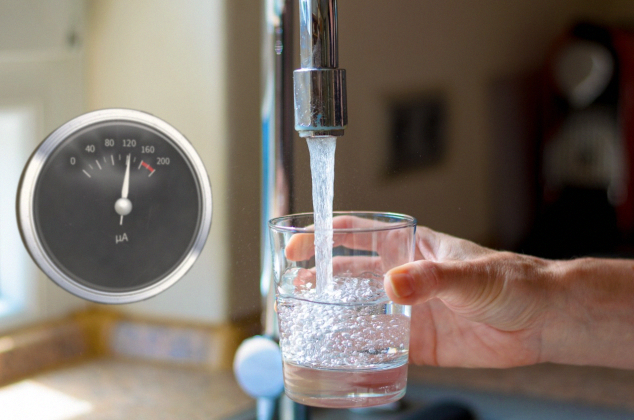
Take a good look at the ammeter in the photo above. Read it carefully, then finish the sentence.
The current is 120 µA
